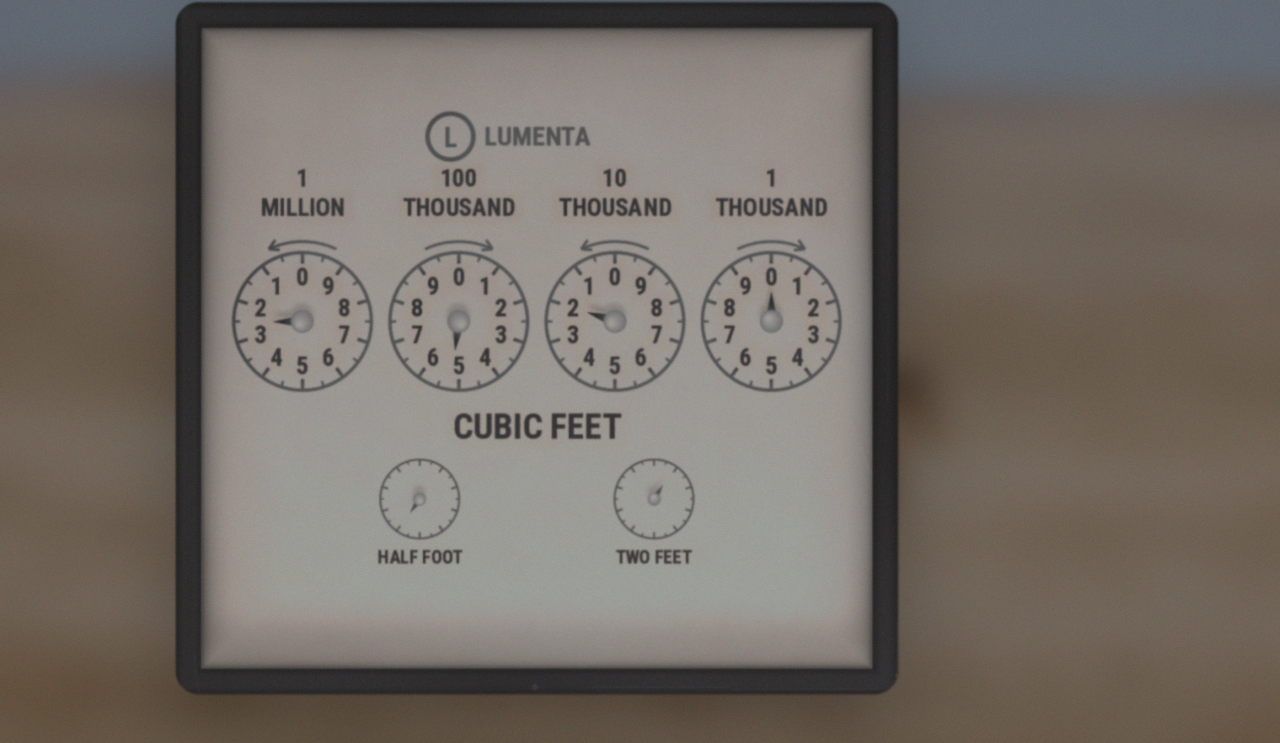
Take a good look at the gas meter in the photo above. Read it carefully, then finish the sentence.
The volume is 252000 ft³
